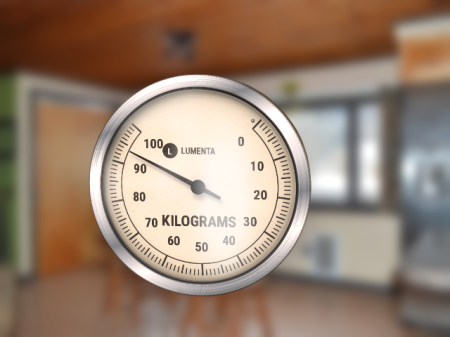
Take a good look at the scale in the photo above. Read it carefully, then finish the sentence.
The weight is 94 kg
